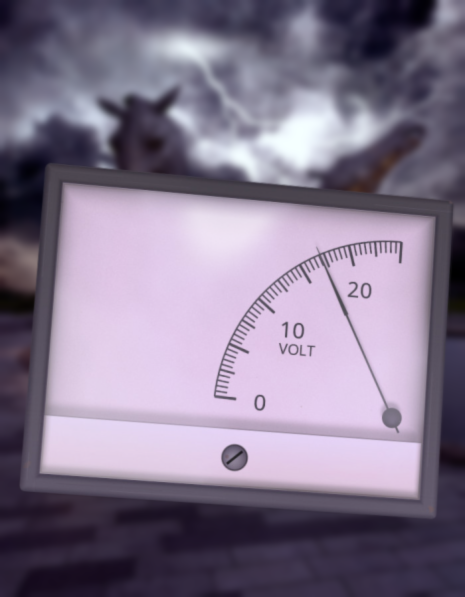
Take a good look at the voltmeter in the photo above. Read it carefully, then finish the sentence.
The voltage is 17 V
